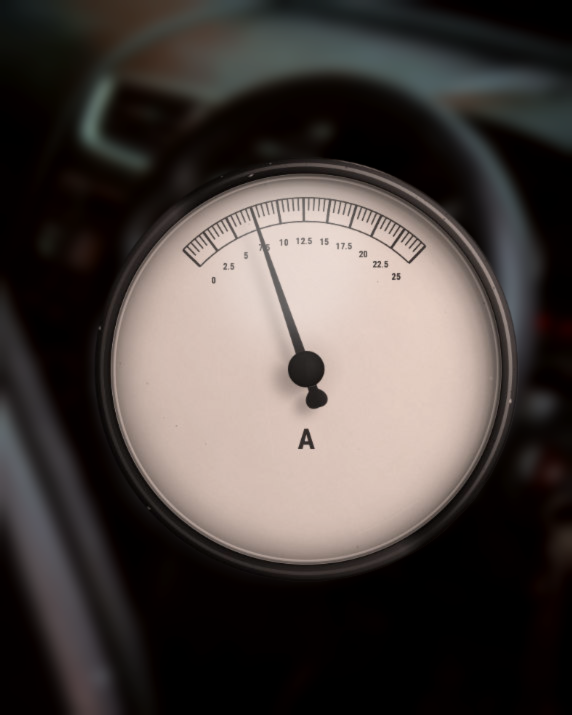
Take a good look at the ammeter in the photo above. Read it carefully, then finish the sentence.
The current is 7.5 A
